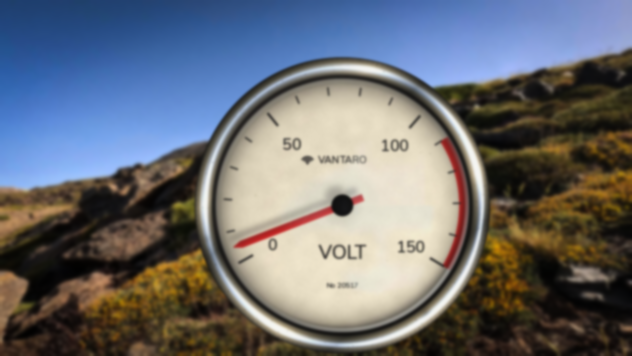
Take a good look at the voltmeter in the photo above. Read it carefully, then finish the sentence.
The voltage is 5 V
